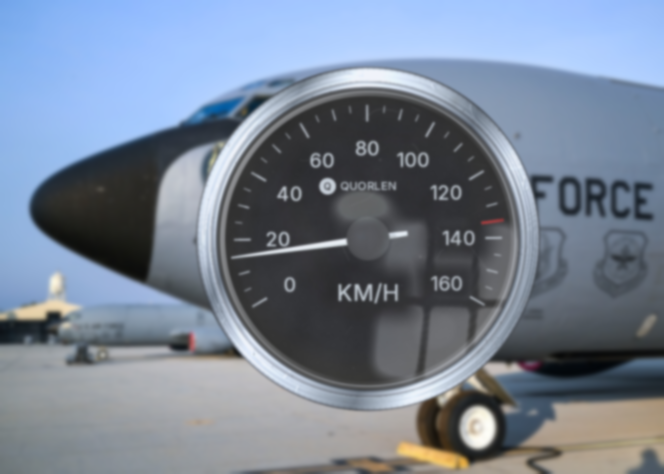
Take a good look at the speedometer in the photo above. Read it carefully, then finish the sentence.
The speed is 15 km/h
